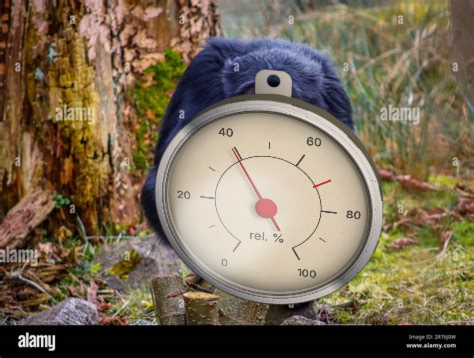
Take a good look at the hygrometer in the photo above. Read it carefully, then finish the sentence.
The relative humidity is 40 %
